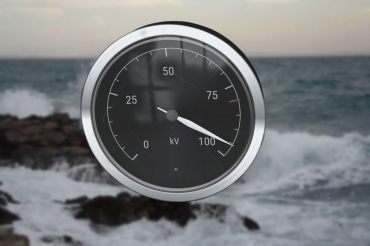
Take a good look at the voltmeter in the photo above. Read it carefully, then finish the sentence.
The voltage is 95 kV
